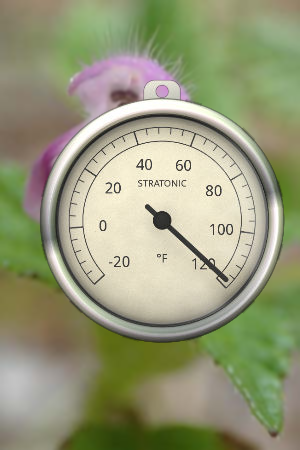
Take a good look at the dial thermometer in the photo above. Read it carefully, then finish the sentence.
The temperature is 118 °F
